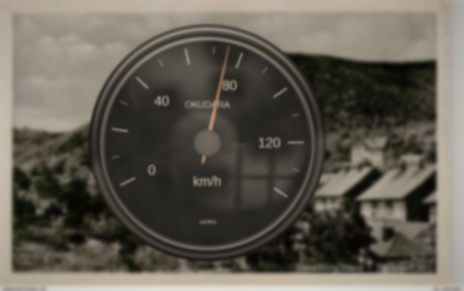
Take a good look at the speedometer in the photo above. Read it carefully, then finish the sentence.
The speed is 75 km/h
